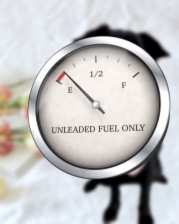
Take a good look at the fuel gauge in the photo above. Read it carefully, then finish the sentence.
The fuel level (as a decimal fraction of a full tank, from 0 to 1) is 0.125
